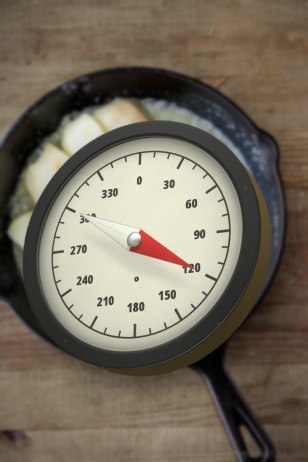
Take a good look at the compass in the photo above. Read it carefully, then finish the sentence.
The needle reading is 120 °
